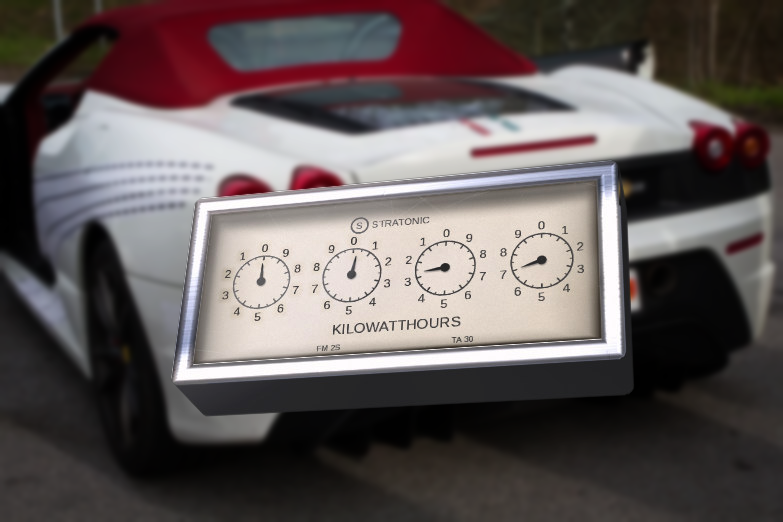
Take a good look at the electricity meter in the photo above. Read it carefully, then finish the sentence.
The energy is 27 kWh
